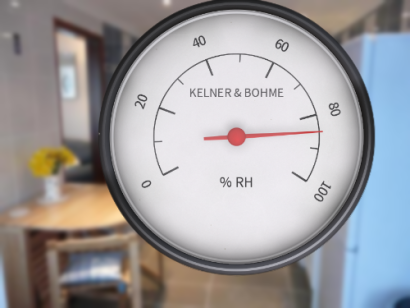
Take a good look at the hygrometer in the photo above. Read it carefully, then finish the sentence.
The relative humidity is 85 %
